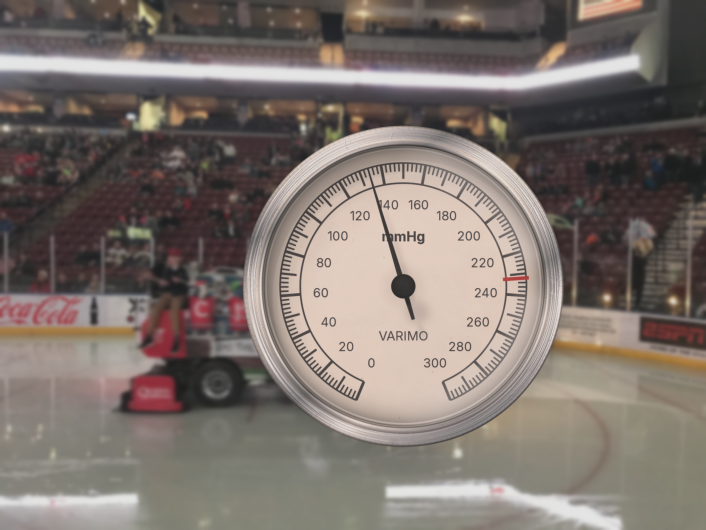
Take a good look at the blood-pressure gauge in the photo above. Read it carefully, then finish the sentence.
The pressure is 134 mmHg
